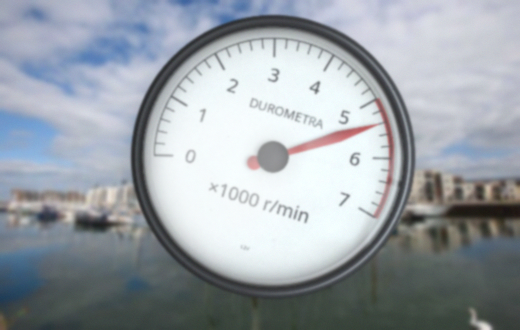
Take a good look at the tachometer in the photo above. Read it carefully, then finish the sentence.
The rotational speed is 5400 rpm
